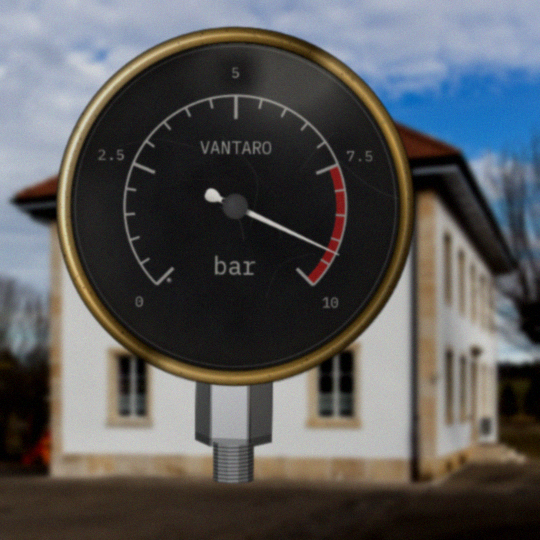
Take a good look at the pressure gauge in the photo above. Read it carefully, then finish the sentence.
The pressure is 9.25 bar
